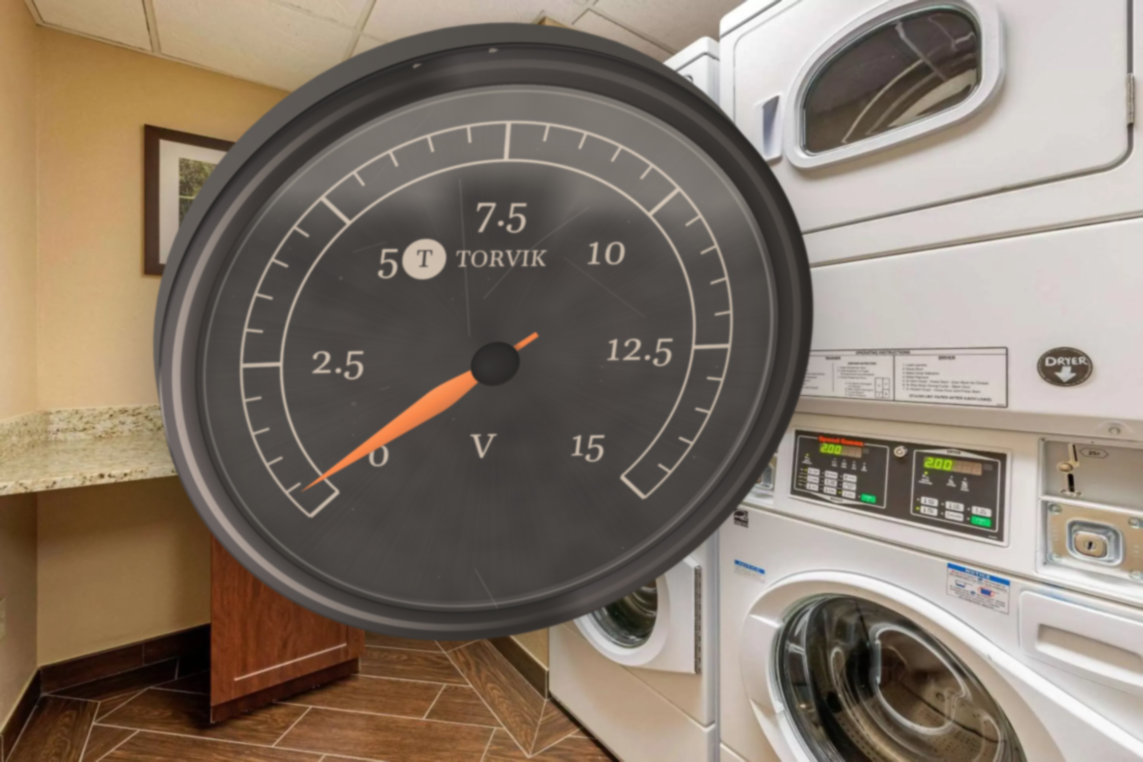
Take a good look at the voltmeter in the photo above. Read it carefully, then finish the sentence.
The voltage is 0.5 V
